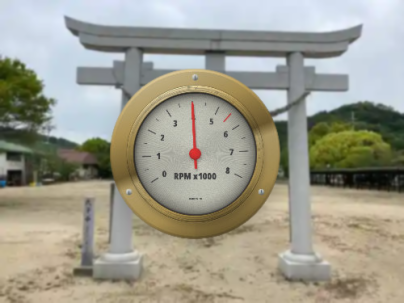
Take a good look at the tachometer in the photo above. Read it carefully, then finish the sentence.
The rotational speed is 4000 rpm
